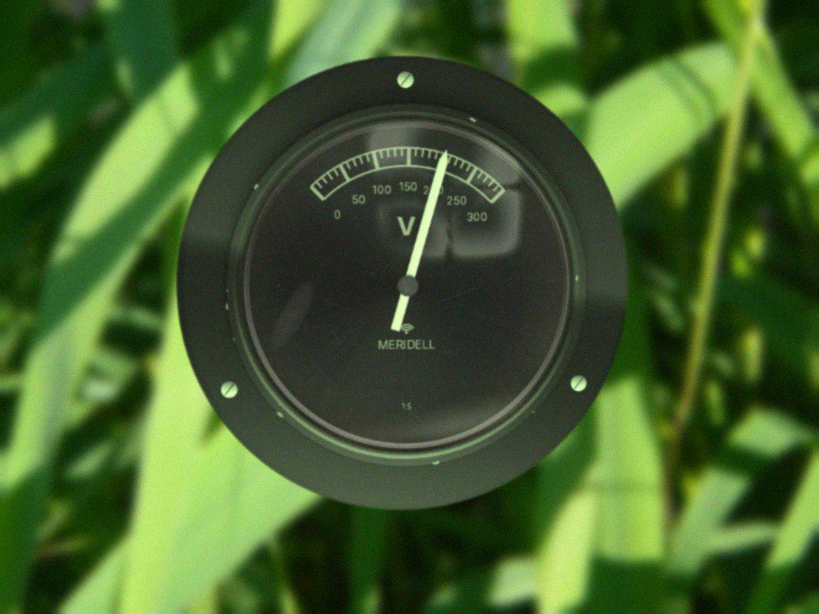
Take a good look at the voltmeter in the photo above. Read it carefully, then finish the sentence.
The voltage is 200 V
